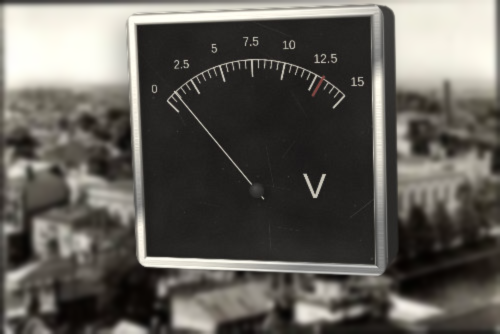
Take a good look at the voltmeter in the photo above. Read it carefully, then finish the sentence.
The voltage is 1 V
